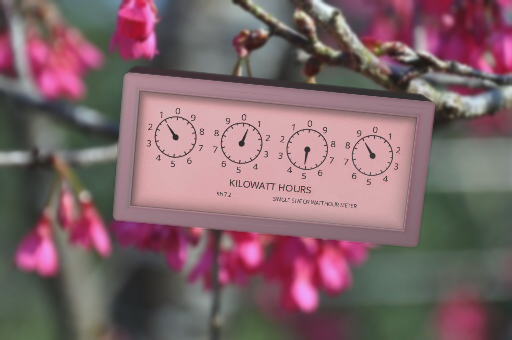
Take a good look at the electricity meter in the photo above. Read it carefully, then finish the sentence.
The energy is 1049 kWh
